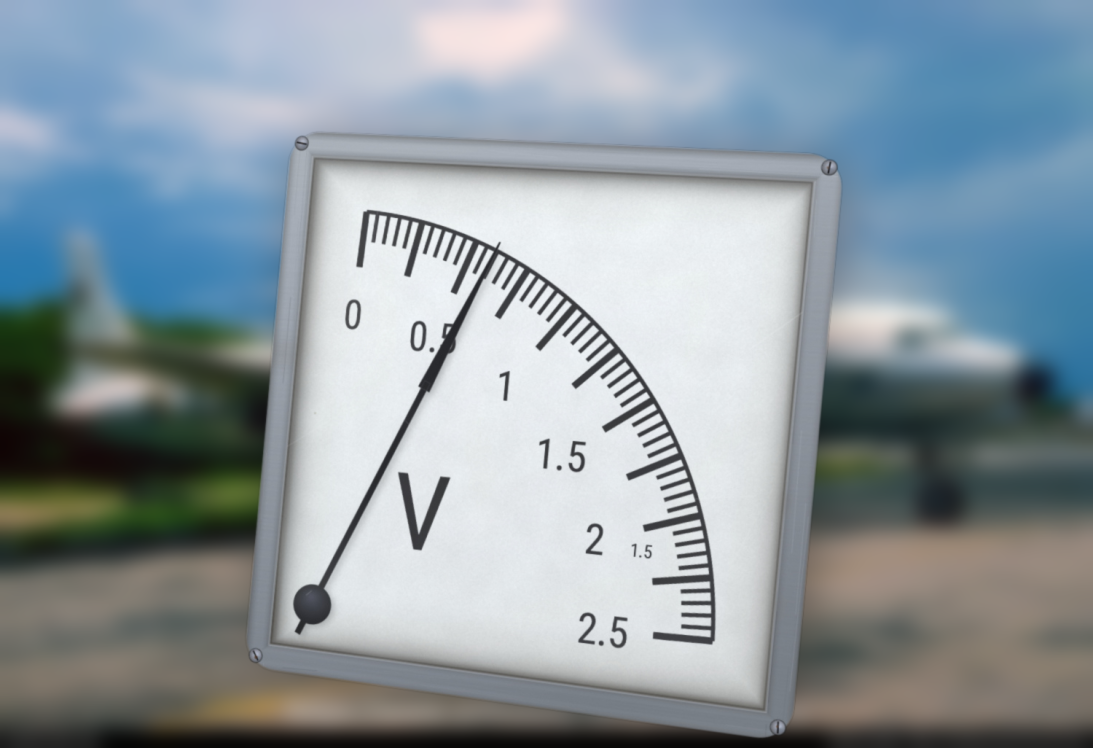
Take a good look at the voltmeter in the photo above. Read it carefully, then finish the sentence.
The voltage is 0.6 V
